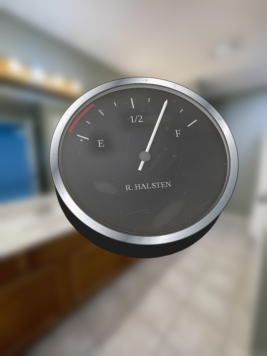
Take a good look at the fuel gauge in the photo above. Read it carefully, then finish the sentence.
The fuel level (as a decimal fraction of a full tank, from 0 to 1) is 0.75
